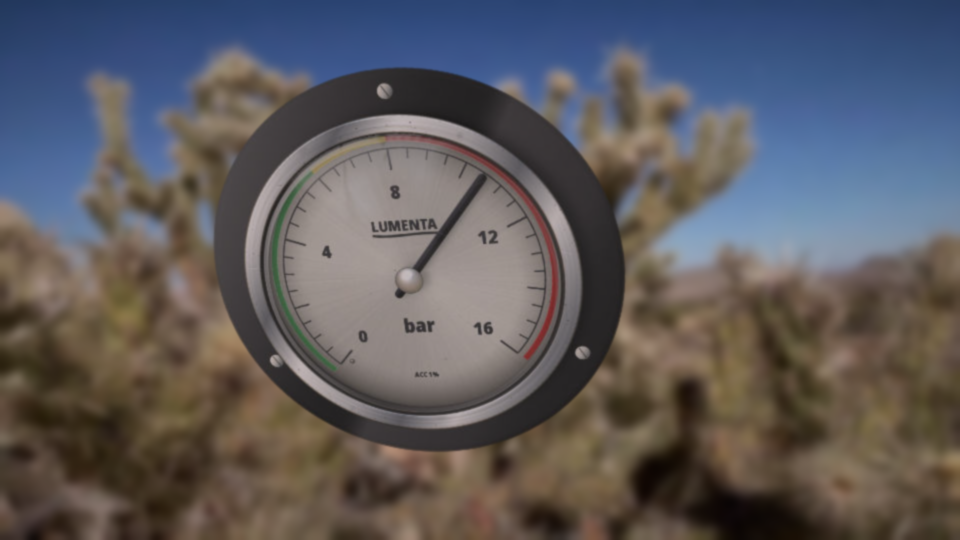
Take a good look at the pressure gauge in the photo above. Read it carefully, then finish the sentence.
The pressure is 10.5 bar
